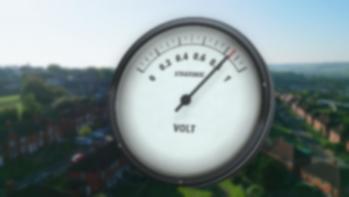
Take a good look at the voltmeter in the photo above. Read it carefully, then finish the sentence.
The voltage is 0.85 V
